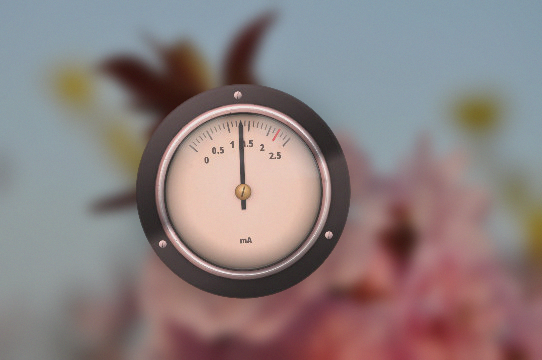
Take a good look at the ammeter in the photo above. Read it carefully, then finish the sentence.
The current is 1.3 mA
